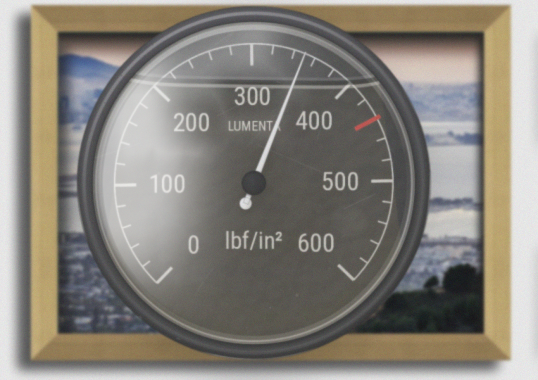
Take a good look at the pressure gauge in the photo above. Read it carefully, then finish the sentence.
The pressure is 350 psi
